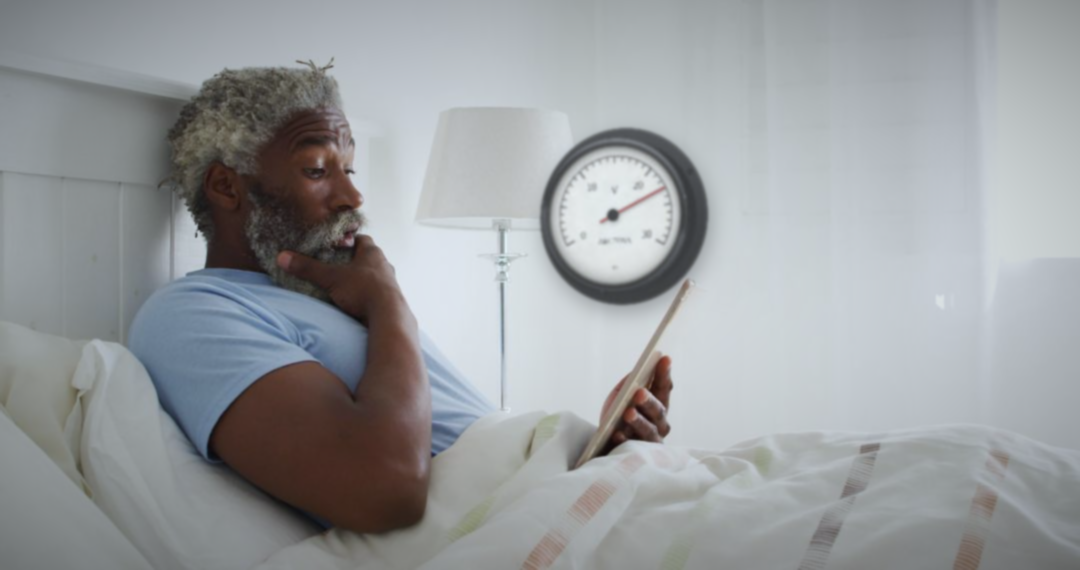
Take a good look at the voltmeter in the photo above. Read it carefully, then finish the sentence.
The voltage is 23 V
